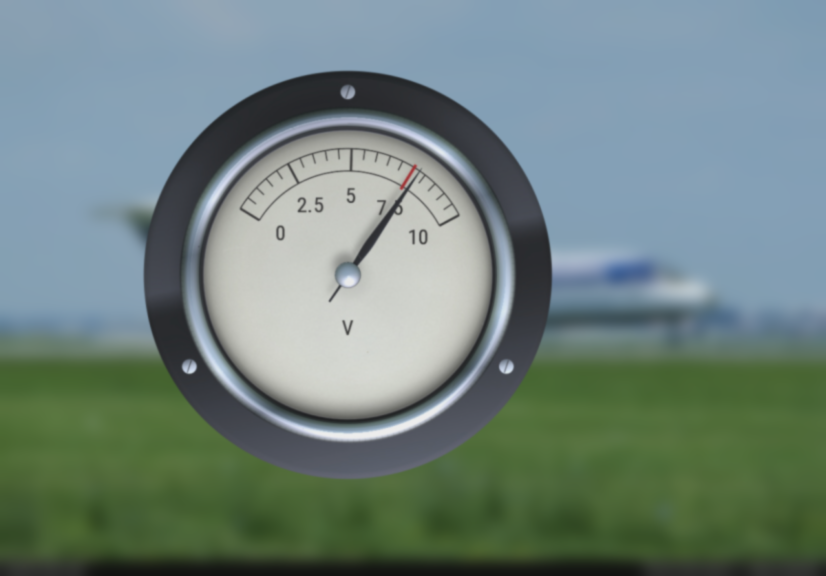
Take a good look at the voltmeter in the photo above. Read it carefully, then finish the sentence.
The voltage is 7.75 V
